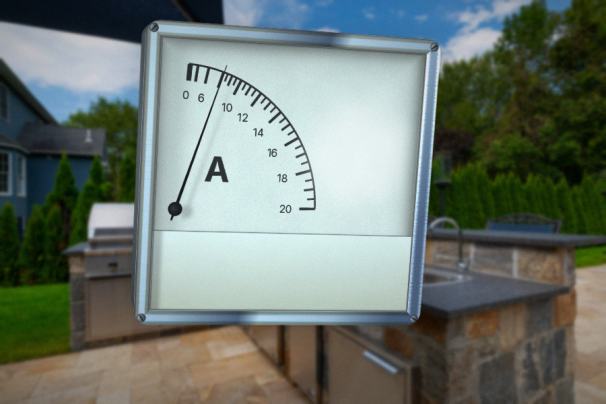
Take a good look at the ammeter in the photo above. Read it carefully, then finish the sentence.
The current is 8 A
